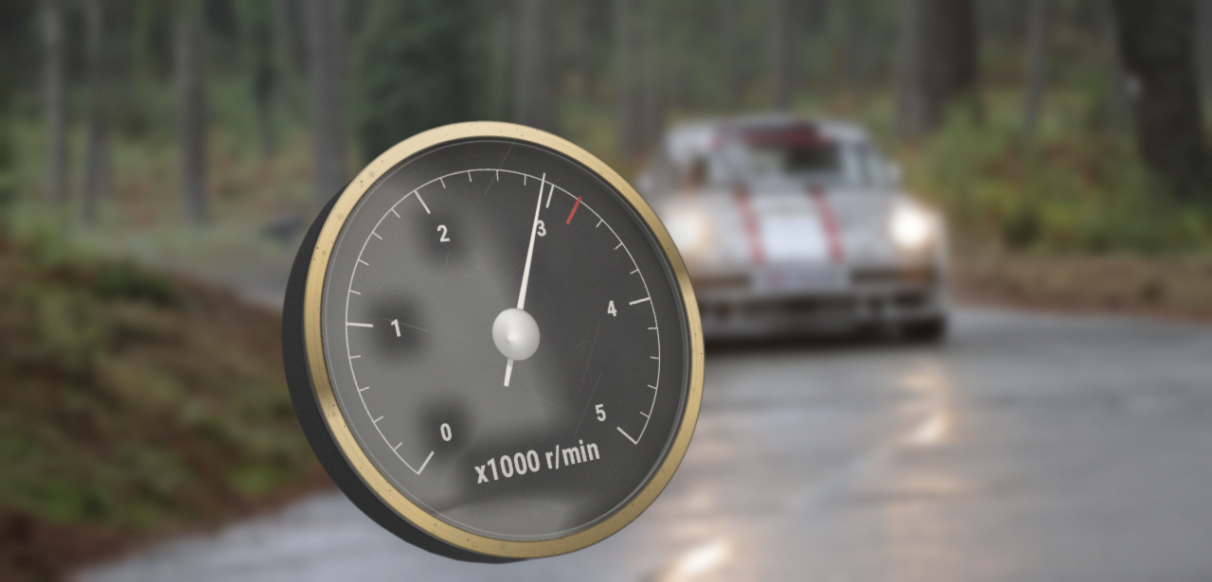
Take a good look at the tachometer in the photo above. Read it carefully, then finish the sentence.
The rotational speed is 2900 rpm
